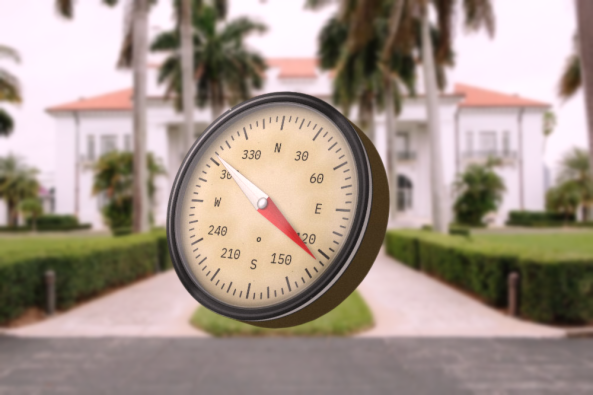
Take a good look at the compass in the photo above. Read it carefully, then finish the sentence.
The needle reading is 125 °
